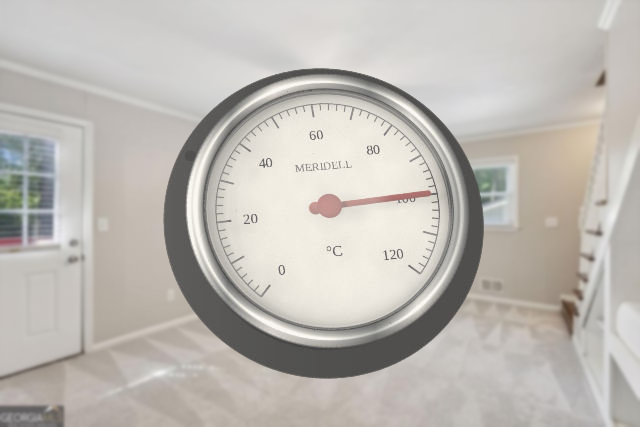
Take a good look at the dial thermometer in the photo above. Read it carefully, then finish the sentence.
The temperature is 100 °C
